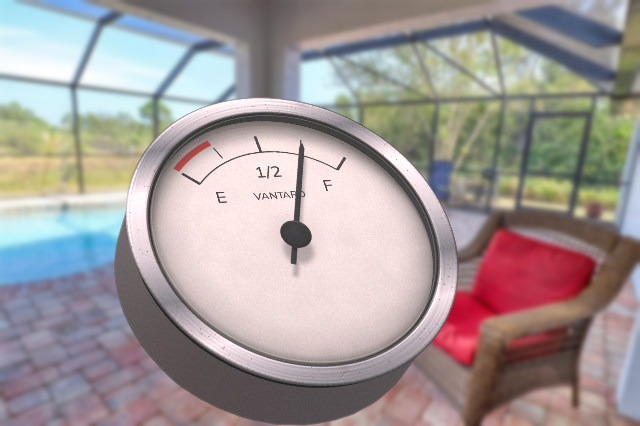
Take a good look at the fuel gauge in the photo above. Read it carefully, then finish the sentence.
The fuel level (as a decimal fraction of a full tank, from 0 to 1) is 0.75
